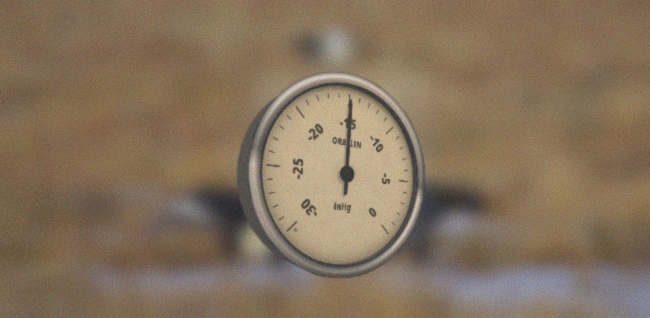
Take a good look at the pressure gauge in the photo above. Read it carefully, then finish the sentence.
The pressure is -15 inHg
